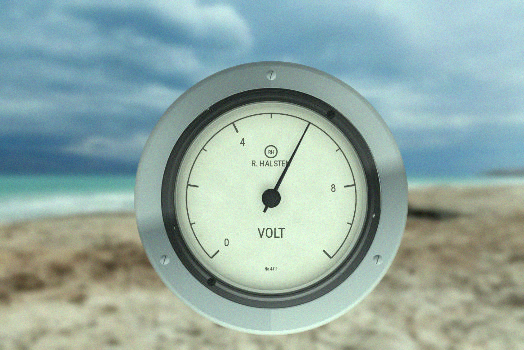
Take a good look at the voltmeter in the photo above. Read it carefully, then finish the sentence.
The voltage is 6 V
